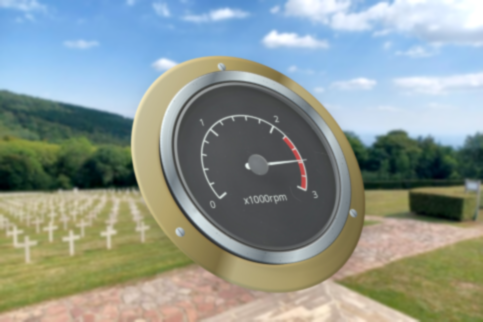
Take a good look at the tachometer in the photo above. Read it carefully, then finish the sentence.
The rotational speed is 2600 rpm
